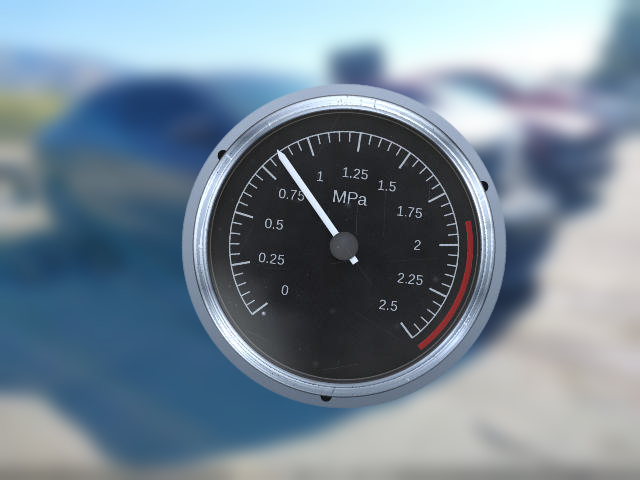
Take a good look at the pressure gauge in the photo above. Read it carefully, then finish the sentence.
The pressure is 0.85 MPa
